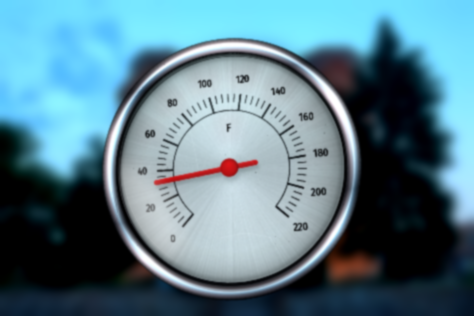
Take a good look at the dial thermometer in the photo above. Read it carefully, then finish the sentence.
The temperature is 32 °F
